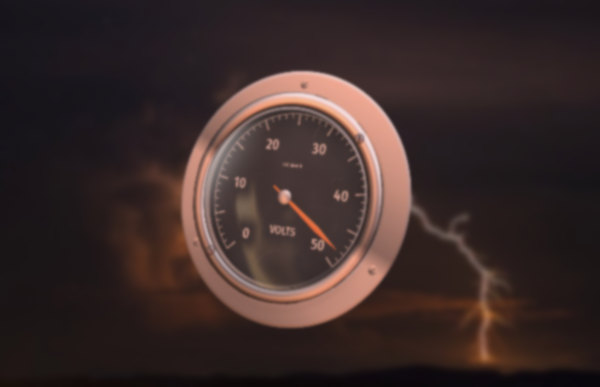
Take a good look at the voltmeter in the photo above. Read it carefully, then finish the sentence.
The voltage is 48 V
